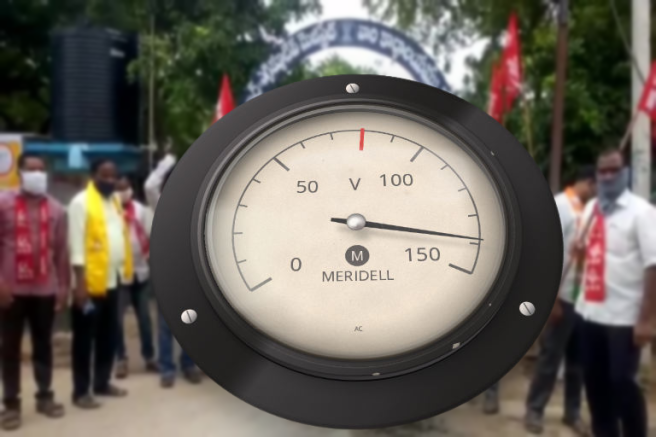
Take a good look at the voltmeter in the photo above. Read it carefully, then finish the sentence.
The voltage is 140 V
